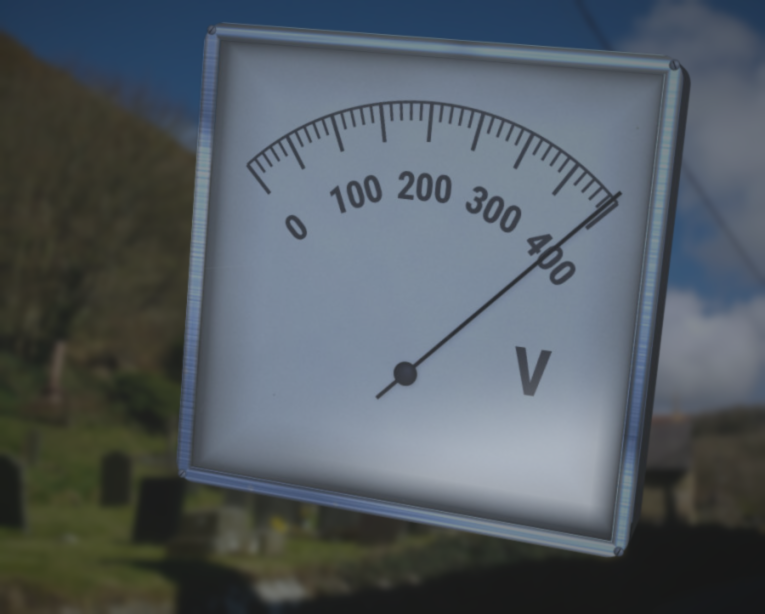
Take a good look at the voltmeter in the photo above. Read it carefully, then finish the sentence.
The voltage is 395 V
